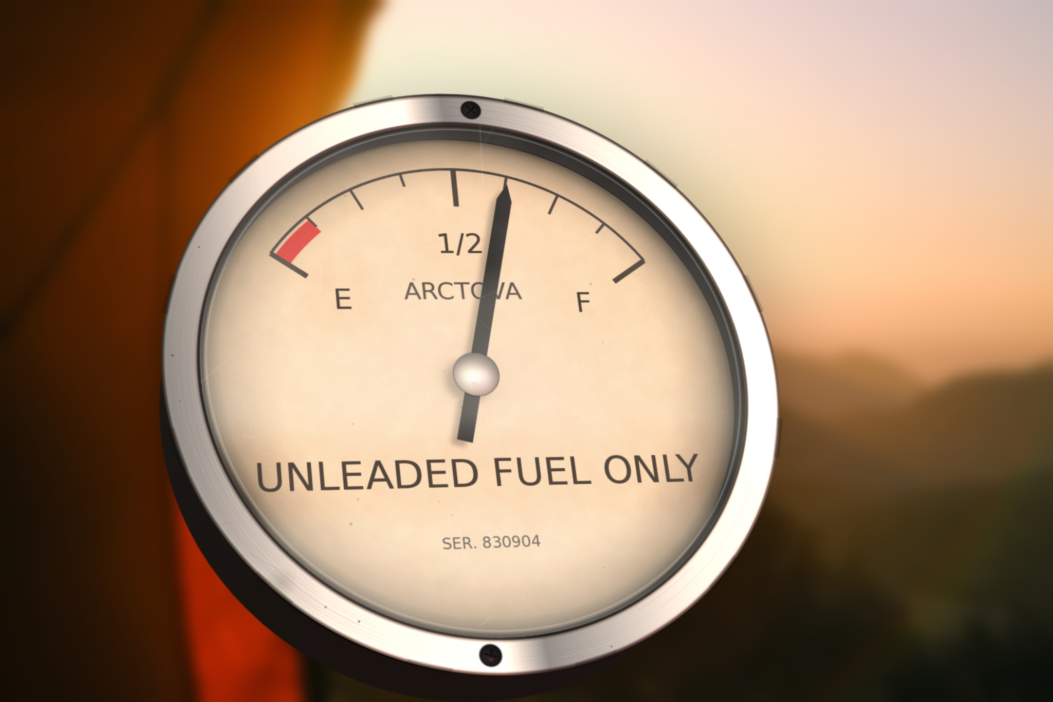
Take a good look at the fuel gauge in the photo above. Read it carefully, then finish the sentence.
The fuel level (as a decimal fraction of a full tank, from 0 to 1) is 0.625
